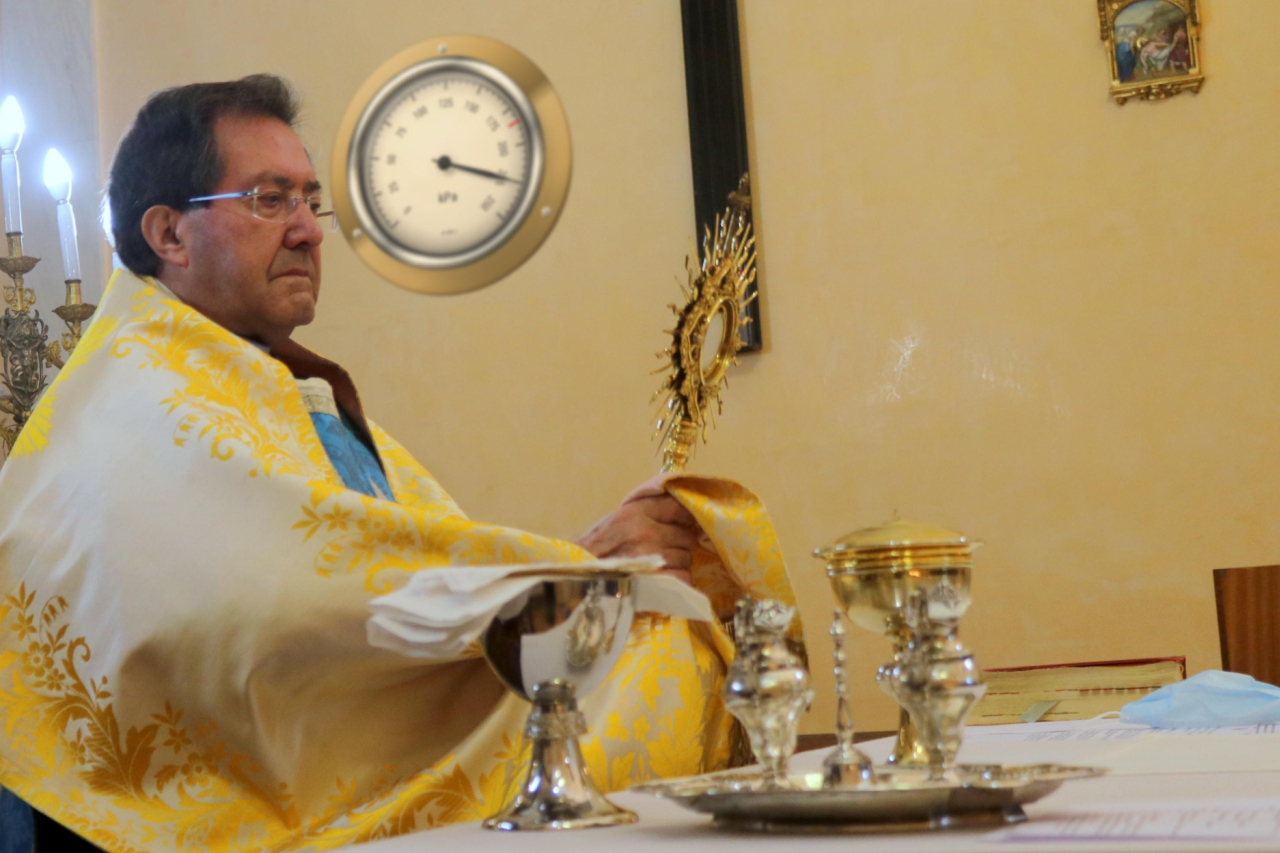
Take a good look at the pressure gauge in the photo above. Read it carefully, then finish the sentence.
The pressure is 225 kPa
